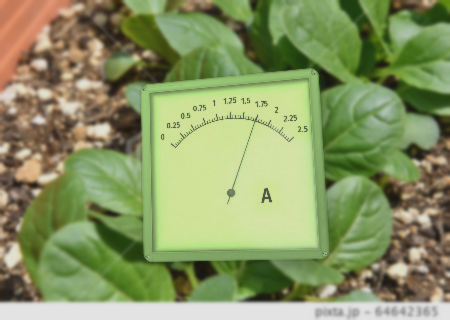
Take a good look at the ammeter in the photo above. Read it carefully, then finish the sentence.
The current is 1.75 A
